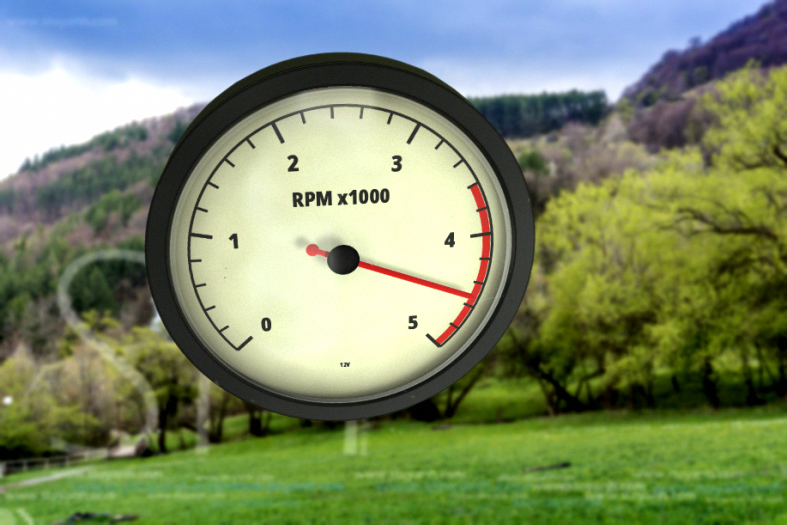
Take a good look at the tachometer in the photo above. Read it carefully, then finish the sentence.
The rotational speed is 4500 rpm
